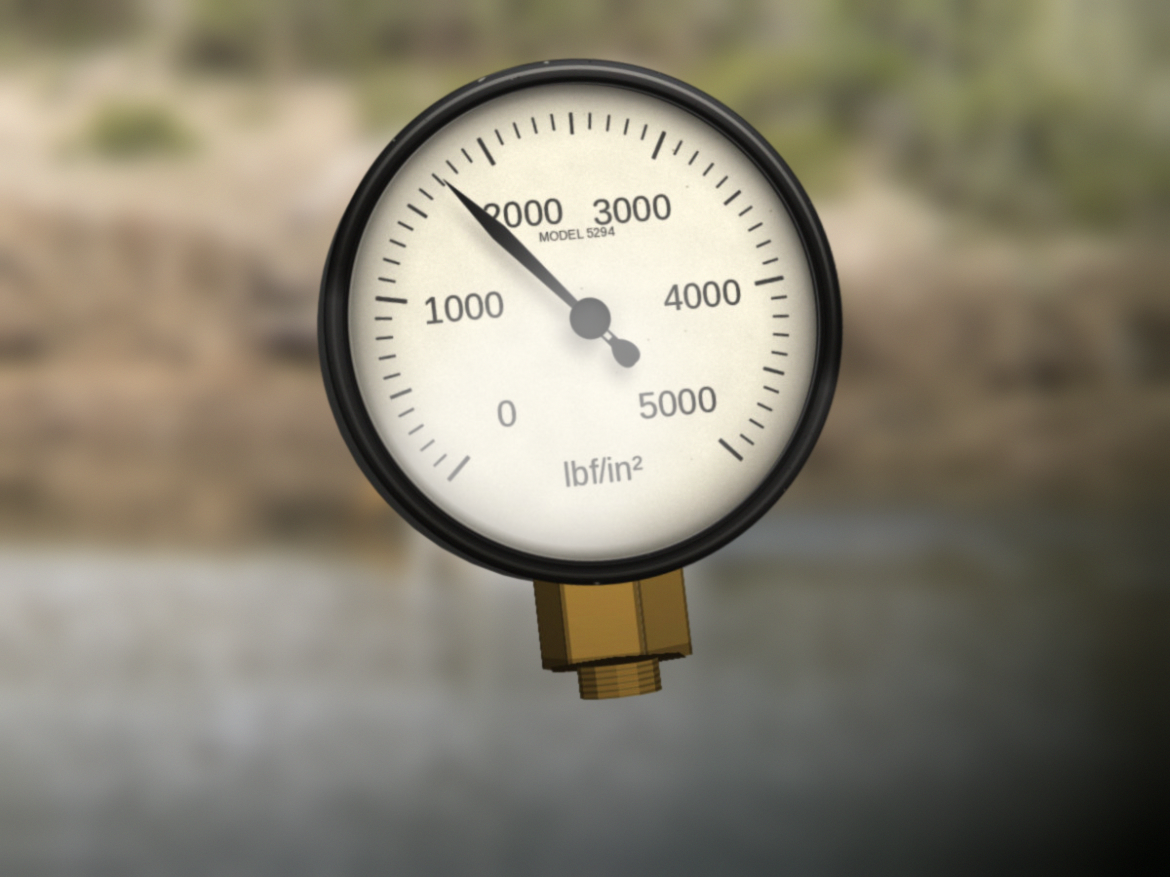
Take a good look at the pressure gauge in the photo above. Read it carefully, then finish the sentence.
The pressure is 1700 psi
